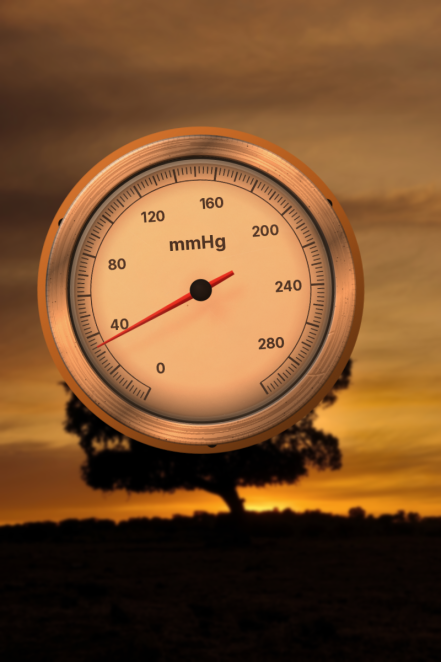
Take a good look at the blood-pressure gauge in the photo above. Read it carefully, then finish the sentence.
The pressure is 34 mmHg
